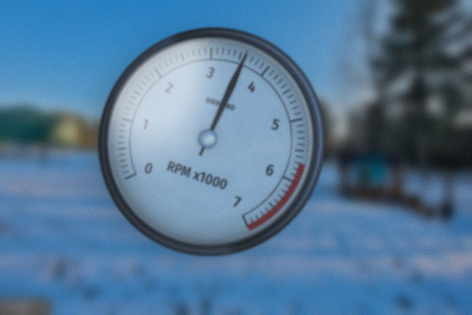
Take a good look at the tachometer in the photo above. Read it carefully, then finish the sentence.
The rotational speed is 3600 rpm
